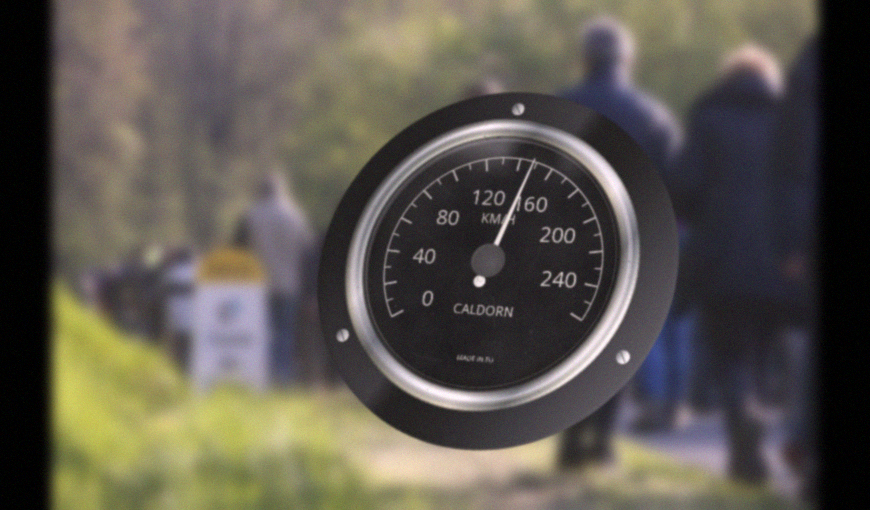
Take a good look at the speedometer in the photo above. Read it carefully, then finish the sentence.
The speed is 150 km/h
